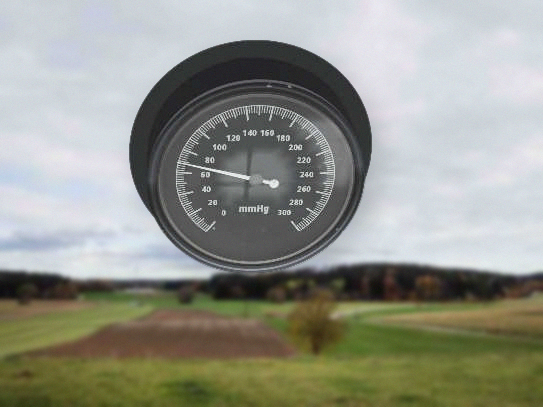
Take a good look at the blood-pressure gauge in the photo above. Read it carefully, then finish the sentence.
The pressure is 70 mmHg
